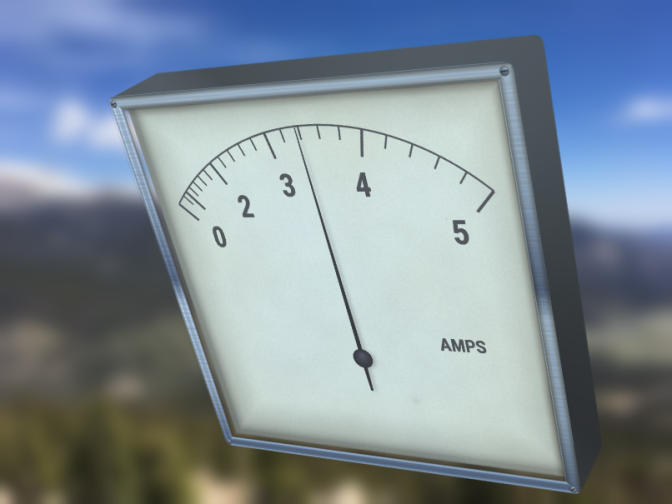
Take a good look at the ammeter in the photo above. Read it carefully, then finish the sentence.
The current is 3.4 A
